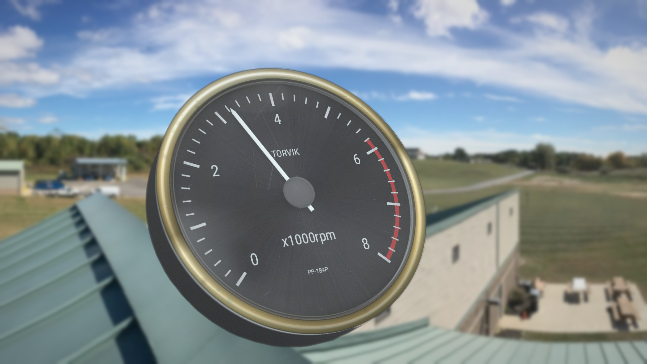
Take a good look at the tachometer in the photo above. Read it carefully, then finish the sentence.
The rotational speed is 3200 rpm
